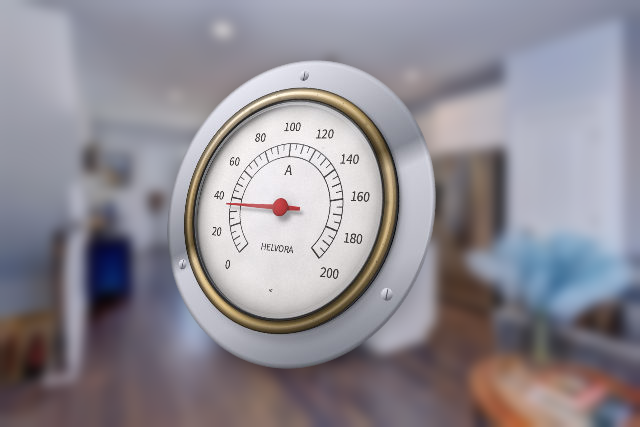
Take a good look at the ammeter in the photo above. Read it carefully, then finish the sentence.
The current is 35 A
